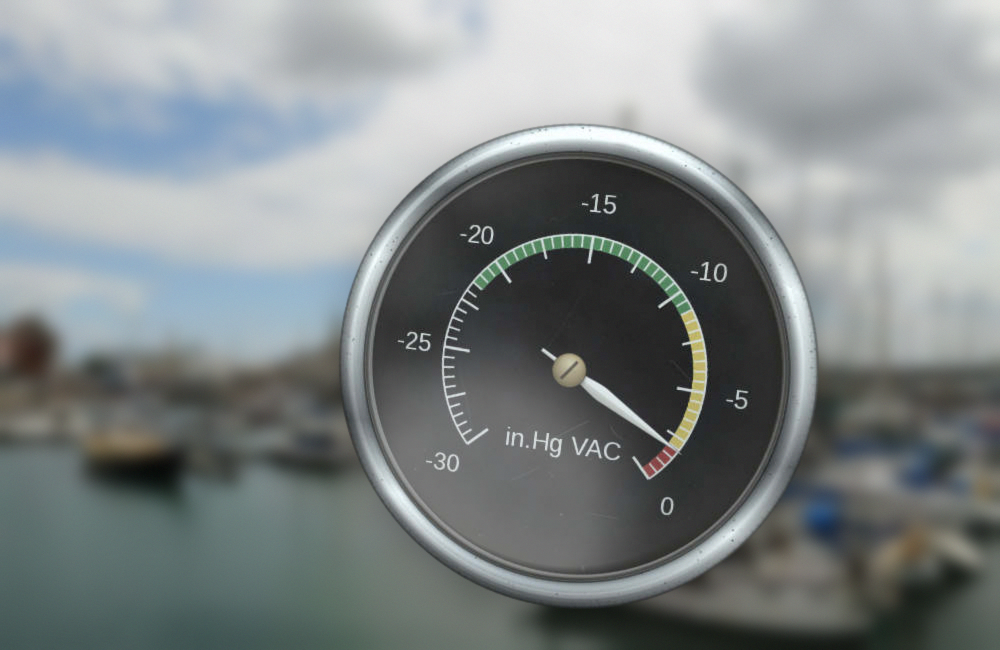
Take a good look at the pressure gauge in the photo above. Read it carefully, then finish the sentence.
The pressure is -2 inHg
